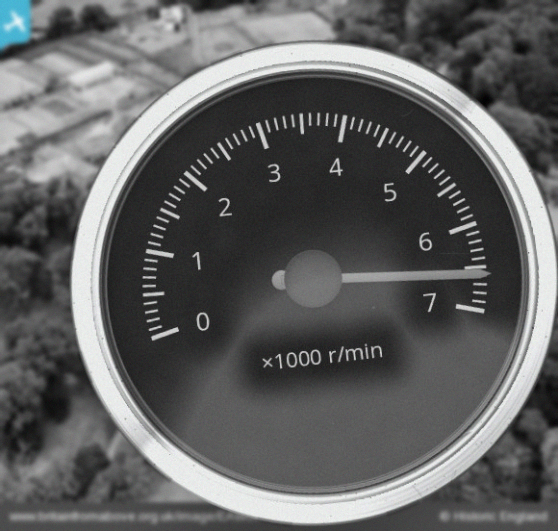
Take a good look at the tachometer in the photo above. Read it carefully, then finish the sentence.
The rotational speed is 6600 rpm
